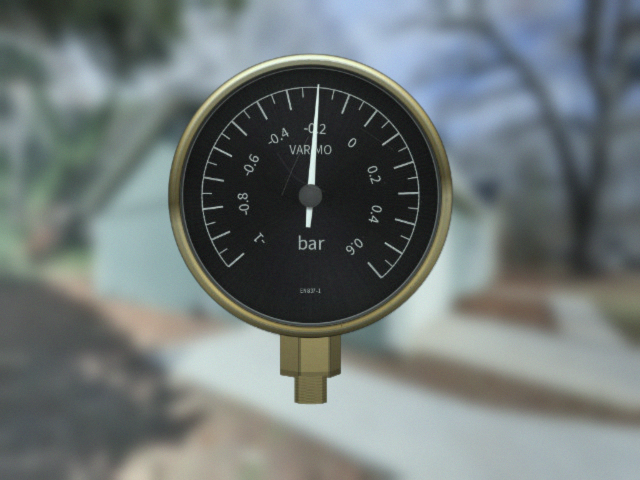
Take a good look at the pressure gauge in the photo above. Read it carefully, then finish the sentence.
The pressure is -0.2 bar
